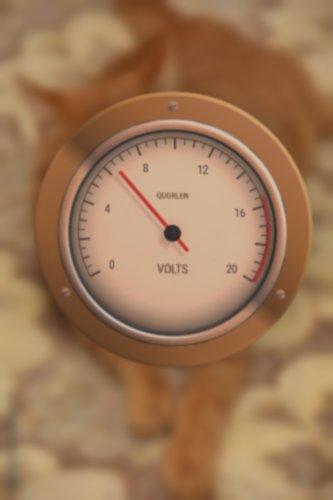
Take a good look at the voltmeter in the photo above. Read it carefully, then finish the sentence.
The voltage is 6.5 V
